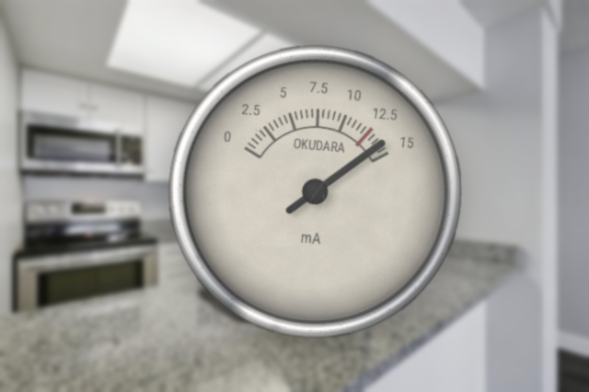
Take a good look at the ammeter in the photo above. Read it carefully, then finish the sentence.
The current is 14 mA
